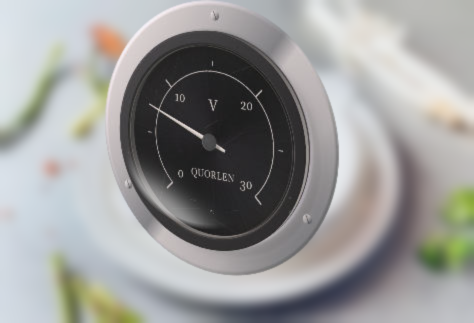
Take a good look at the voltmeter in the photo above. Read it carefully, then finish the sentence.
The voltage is 7.5 V
